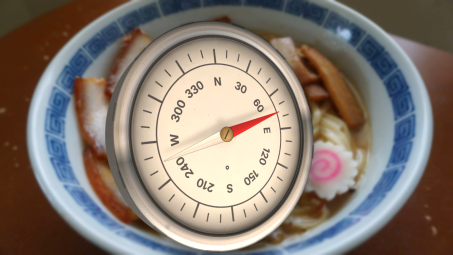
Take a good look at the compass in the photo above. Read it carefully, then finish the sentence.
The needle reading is 75 °
